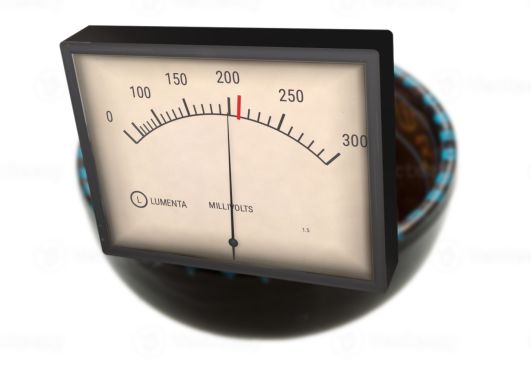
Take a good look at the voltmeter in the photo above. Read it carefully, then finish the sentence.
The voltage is 200 mV
